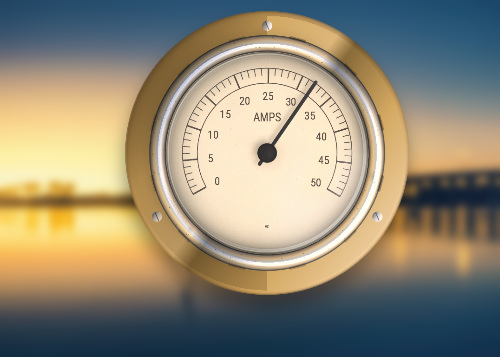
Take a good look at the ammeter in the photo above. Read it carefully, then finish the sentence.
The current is 32 A
